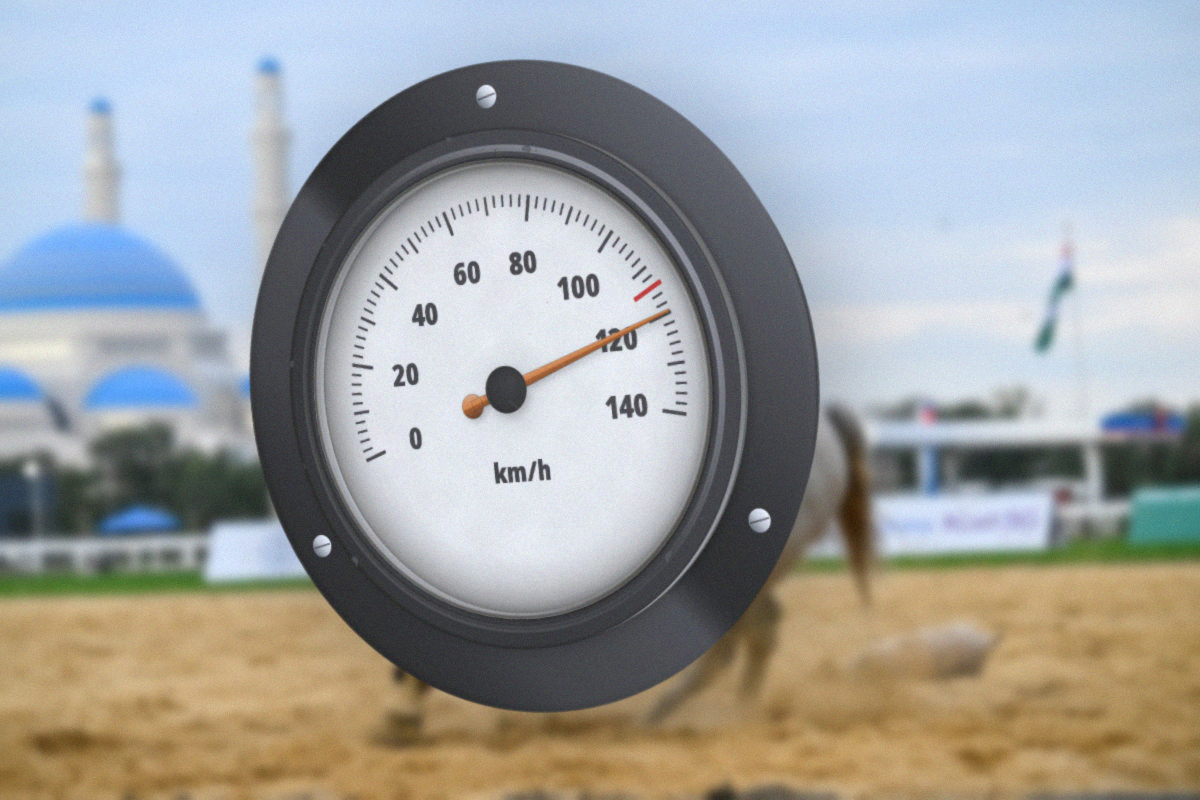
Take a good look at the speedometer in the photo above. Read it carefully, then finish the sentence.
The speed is 120 km/h
